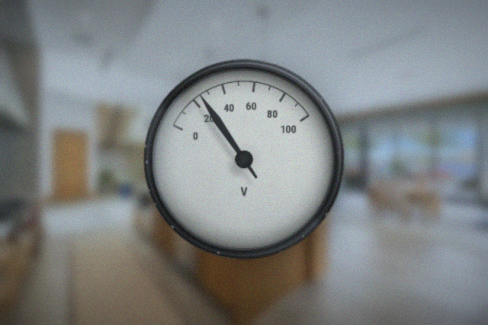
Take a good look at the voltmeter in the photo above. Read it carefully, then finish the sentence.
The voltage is 25 V
